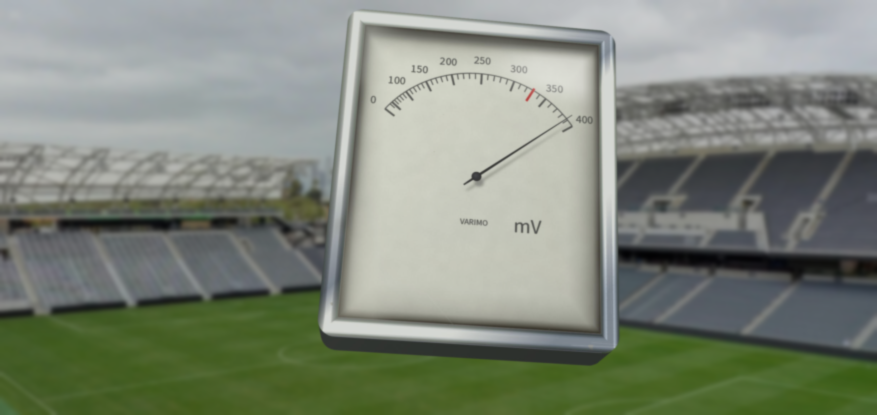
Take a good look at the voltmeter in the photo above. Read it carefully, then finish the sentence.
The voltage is 390 mV
